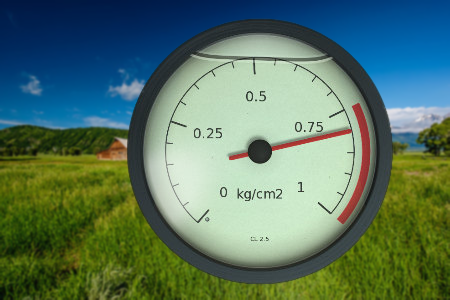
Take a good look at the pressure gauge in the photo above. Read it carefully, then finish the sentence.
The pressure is 0.8 kg/cm²
